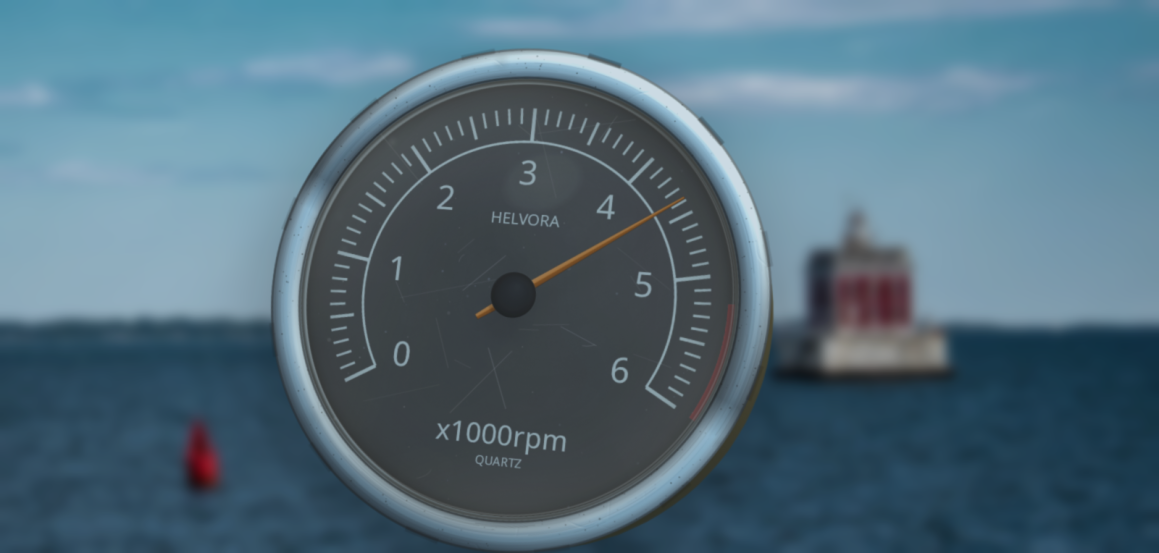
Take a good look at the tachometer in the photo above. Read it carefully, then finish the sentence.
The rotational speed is 4400 rpm
